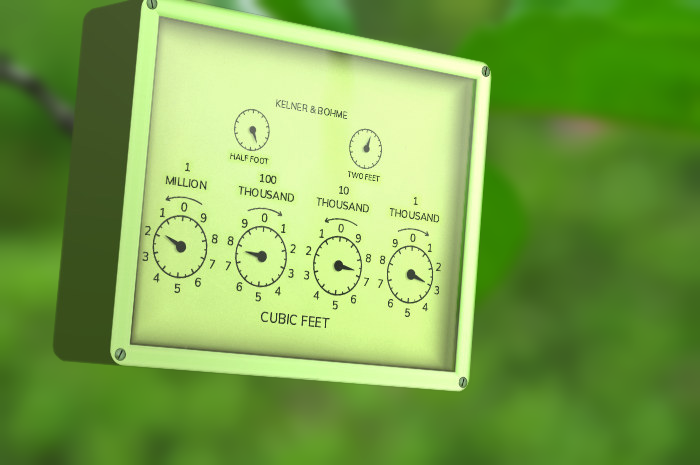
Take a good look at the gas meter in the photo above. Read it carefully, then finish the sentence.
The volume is 177300 ft³
